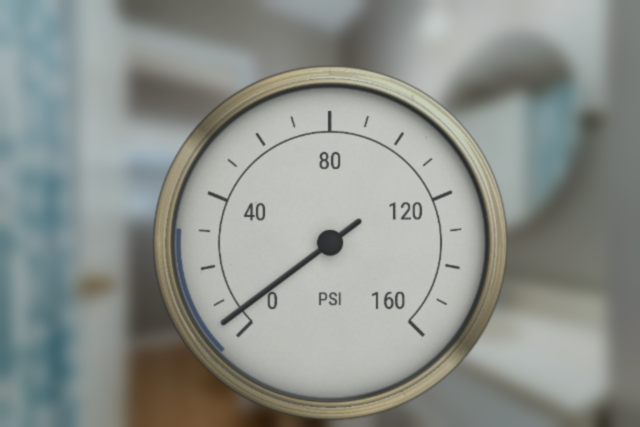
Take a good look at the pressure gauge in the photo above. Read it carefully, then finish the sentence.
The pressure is 5 psi
